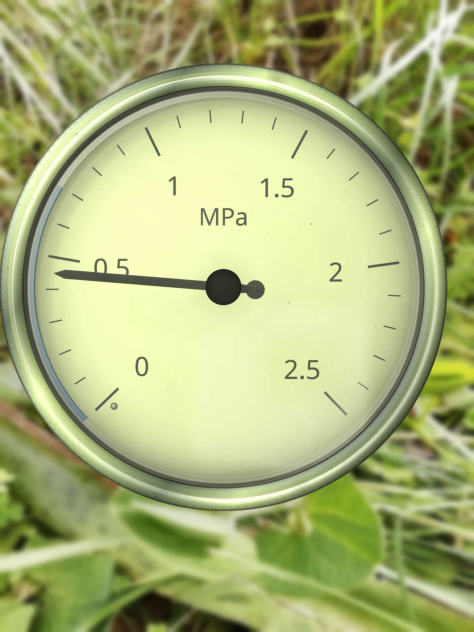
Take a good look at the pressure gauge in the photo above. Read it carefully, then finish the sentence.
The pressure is 0.45 MPa
